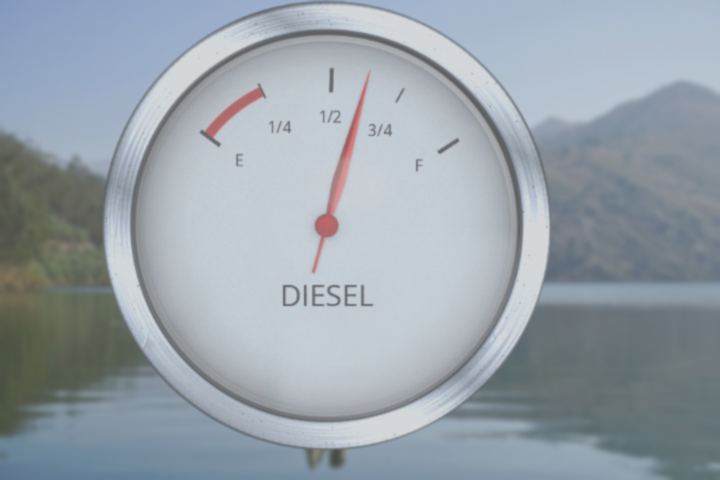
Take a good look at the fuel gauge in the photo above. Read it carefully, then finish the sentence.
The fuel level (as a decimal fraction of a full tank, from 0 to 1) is 0.625
